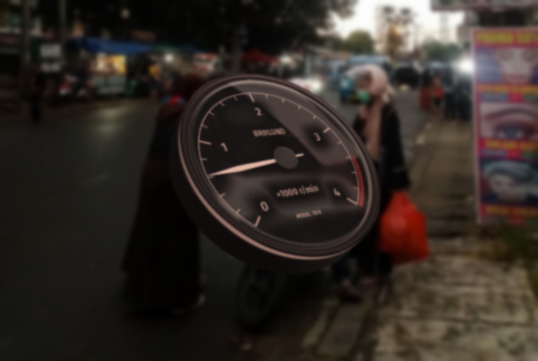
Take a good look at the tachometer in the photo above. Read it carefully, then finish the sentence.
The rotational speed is 600 rpm
